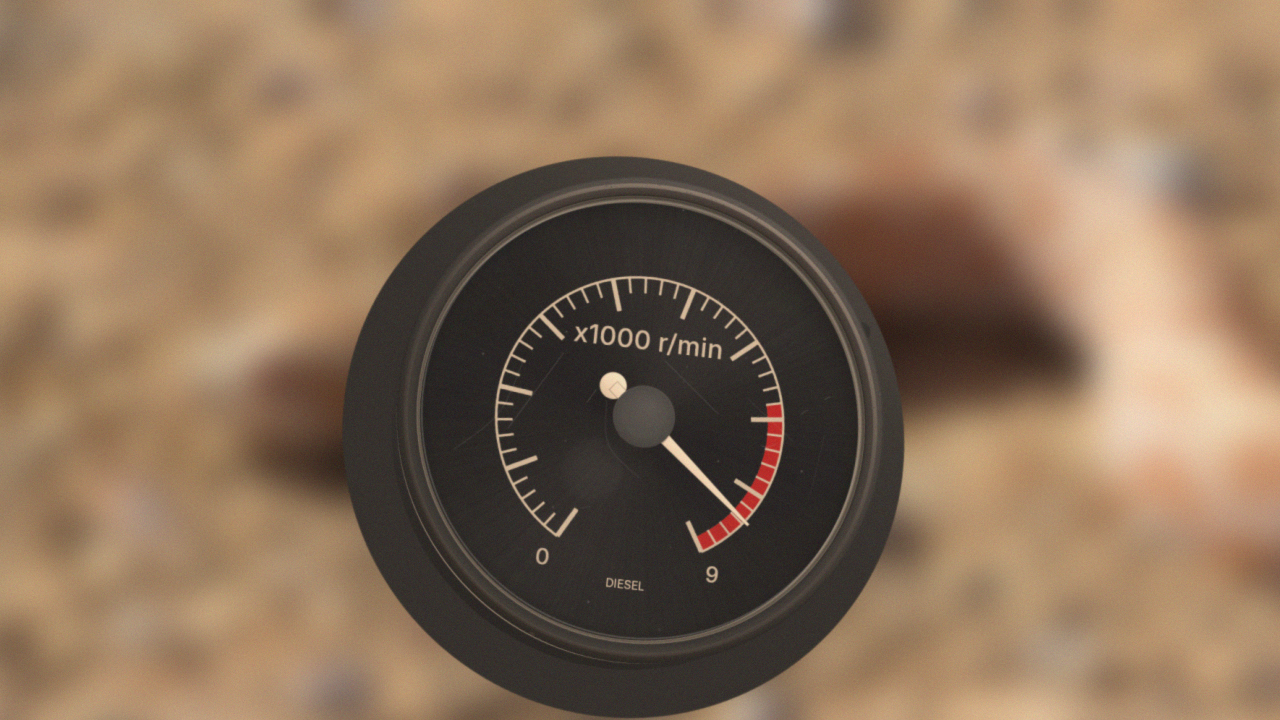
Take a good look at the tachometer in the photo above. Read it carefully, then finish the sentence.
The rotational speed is 8400 rpm
